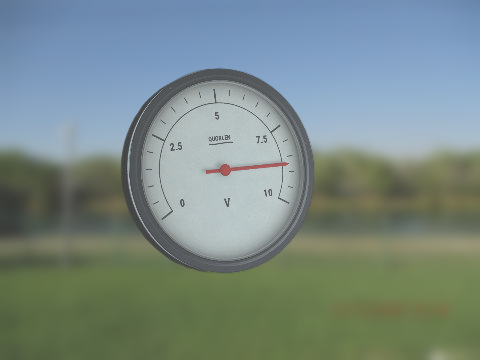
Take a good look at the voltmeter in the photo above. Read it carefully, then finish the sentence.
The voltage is 8.75 V
